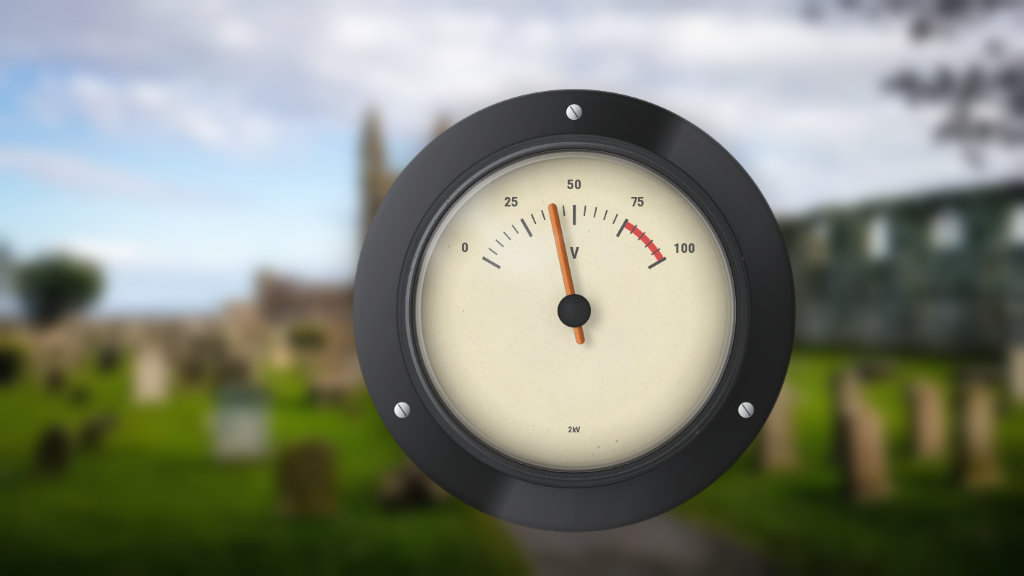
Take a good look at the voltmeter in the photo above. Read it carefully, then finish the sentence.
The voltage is 40 V
